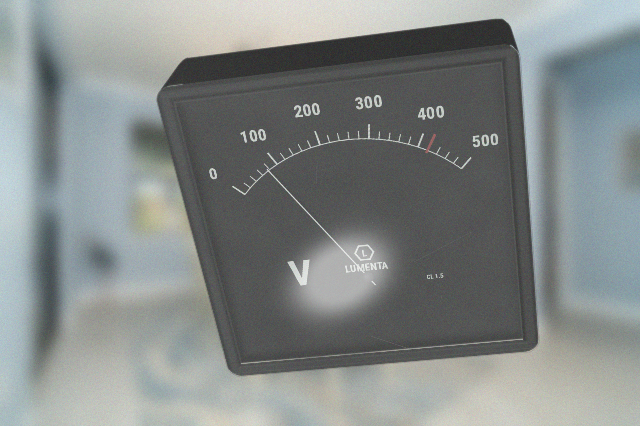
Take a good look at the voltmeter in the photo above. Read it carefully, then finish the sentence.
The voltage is 80 V
